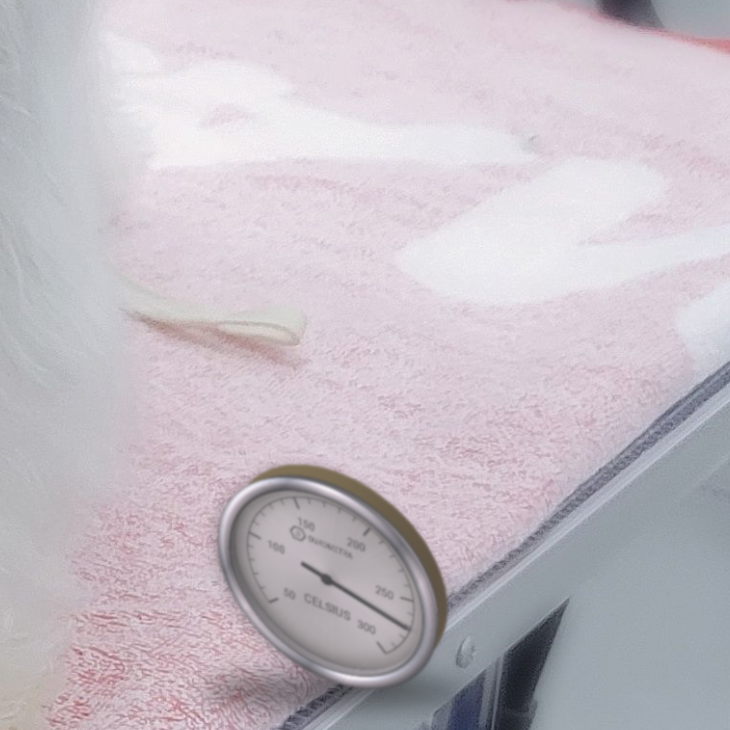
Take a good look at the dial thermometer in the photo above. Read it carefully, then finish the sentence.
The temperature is 270 °C
